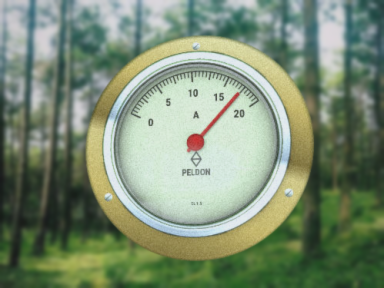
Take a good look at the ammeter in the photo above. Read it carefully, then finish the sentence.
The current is 17.5 A
